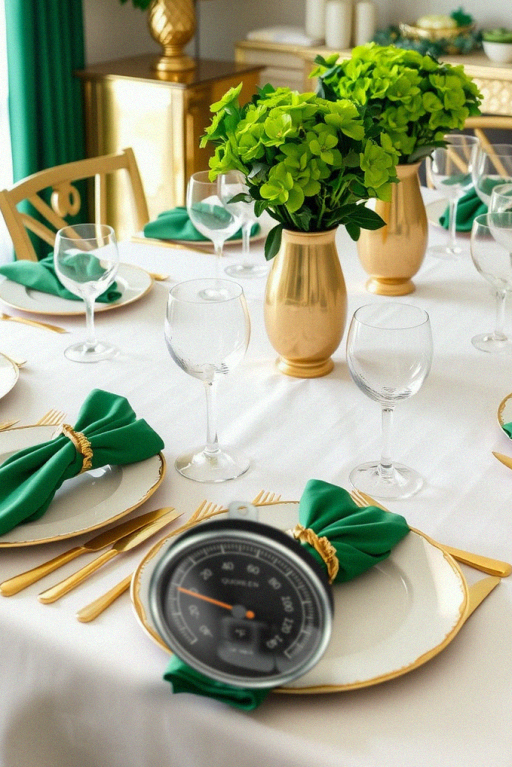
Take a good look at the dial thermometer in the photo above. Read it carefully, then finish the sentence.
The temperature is 0 °F
